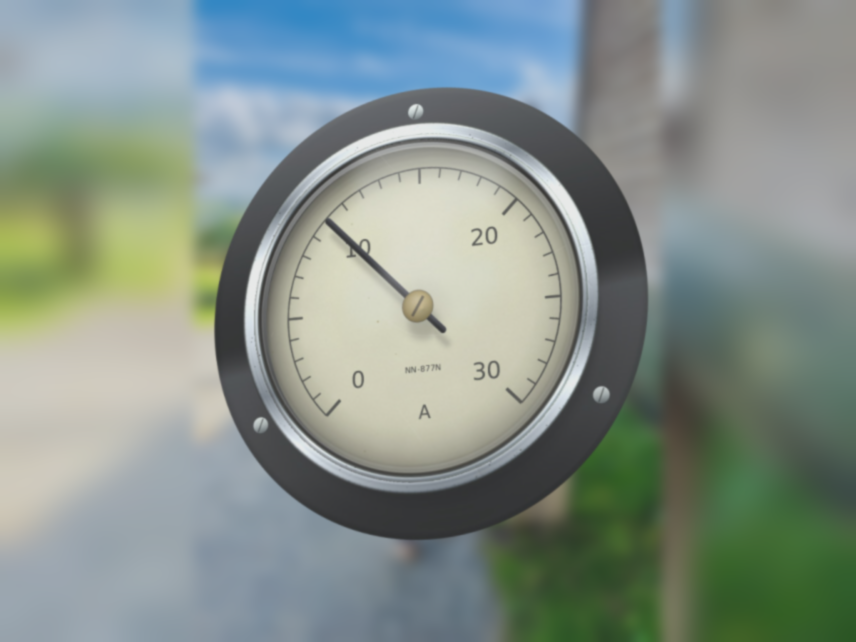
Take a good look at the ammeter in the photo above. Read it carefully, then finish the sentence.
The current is 10 A
